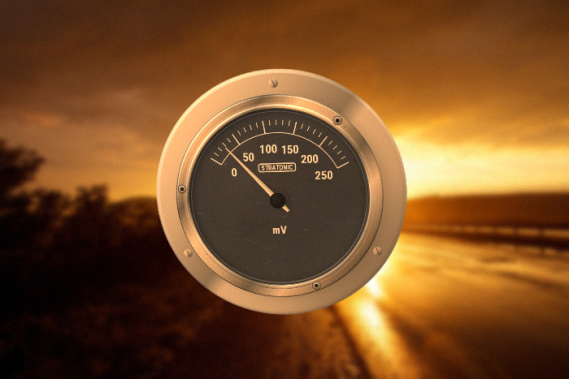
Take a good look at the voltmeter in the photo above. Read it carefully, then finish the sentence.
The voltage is 30 mV
